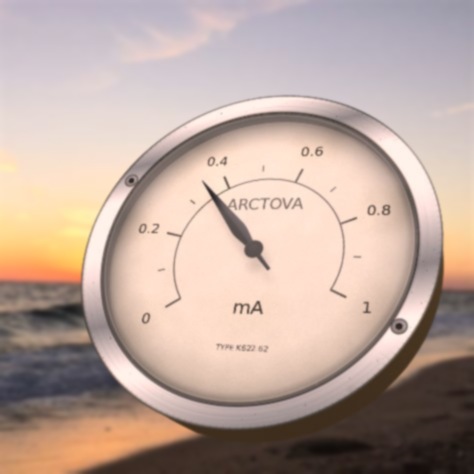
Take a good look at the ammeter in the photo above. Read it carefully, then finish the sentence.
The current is 0.35 mA
